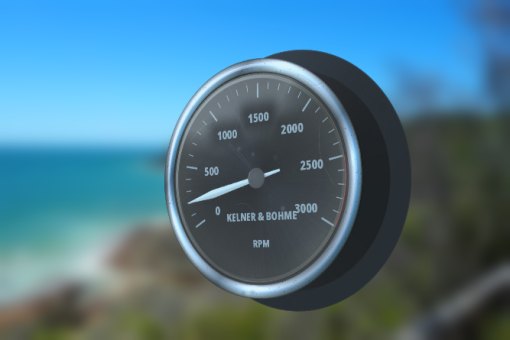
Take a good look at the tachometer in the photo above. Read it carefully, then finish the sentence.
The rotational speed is 200 rpm
